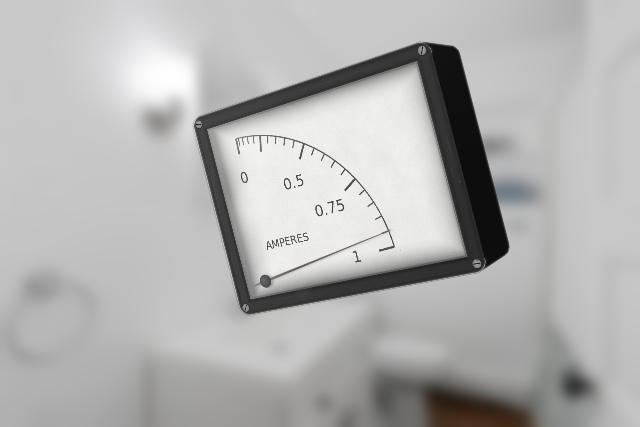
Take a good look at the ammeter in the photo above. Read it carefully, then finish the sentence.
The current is 0.95 A
